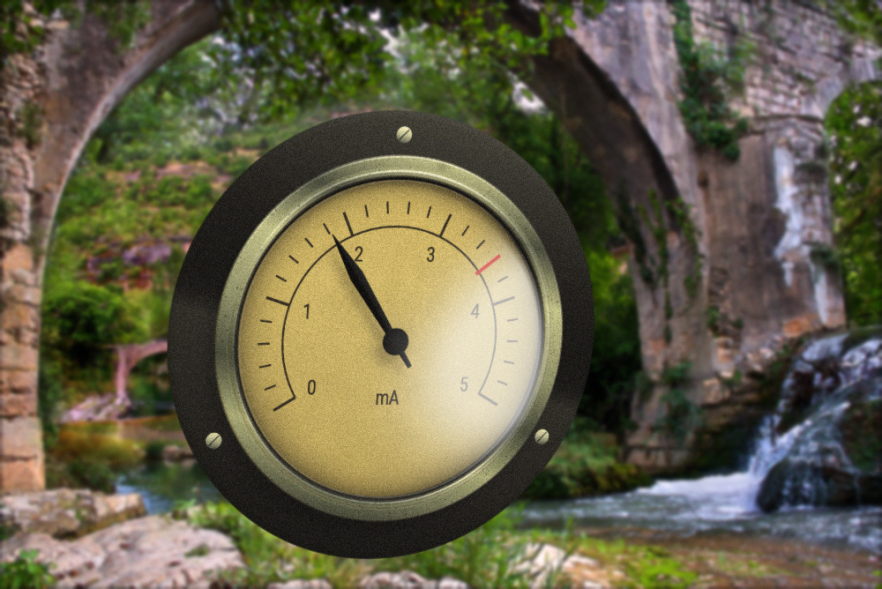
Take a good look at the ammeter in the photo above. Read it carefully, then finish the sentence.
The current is 1.8 mA
